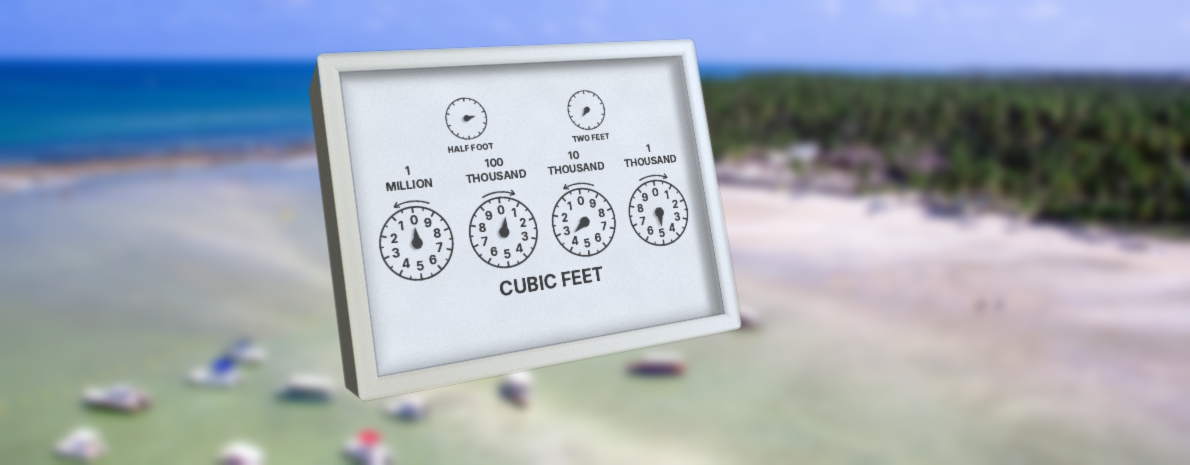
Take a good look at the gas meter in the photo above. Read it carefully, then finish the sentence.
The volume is 3500 ft³
